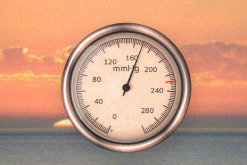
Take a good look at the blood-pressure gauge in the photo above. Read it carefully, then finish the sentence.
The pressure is 170 mmHg
